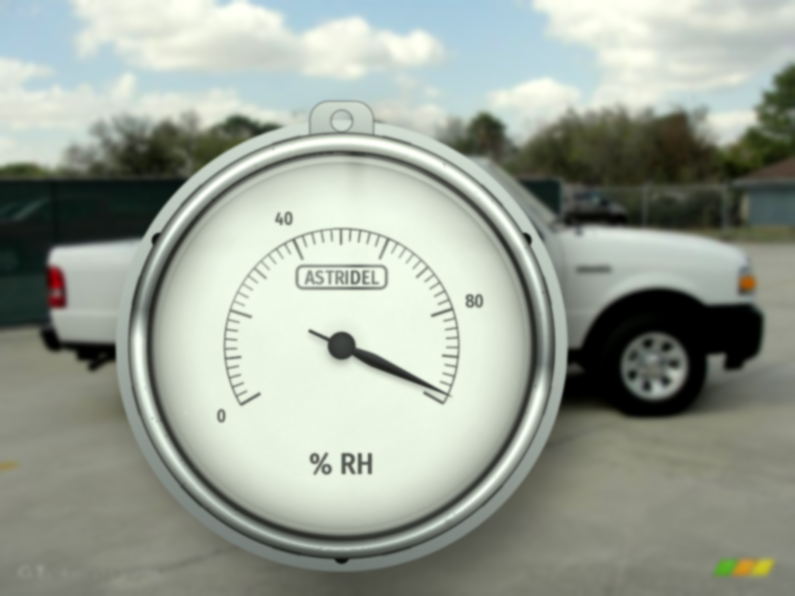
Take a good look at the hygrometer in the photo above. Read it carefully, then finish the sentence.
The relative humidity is 98 %
